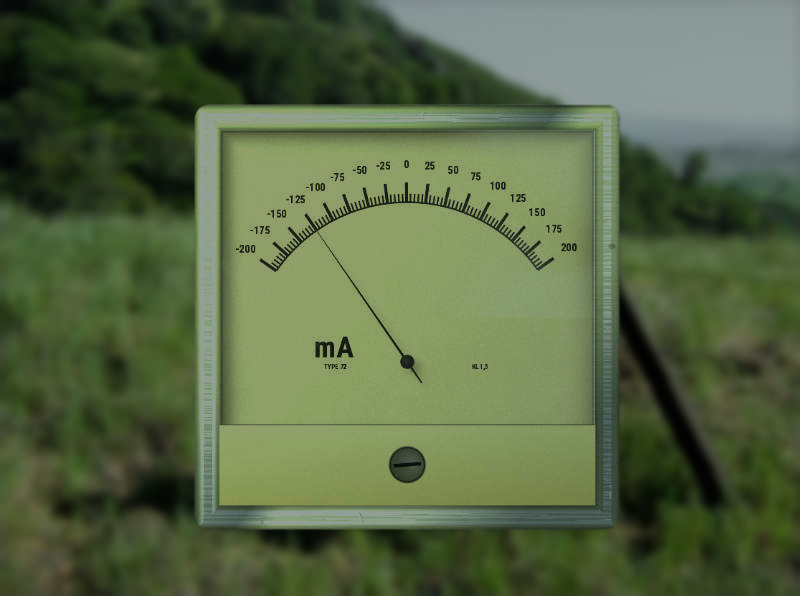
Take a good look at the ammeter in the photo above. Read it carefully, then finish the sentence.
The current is -125 mA
